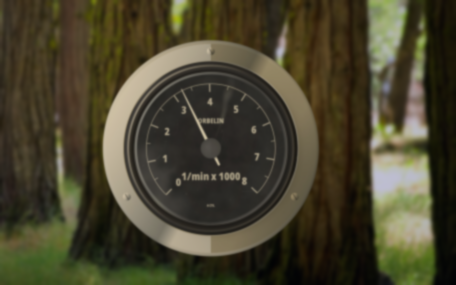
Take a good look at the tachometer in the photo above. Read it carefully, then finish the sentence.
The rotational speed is 3250 rpm
